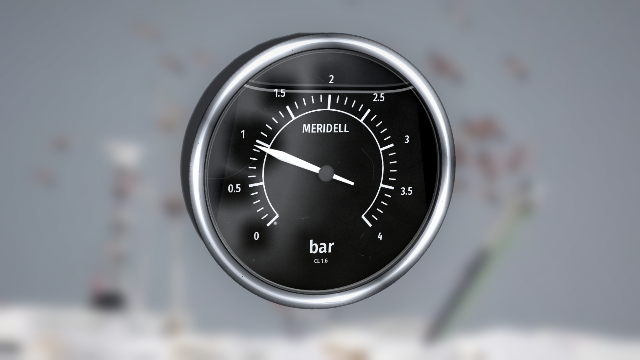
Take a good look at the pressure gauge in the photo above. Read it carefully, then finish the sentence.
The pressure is 0.95 bar
